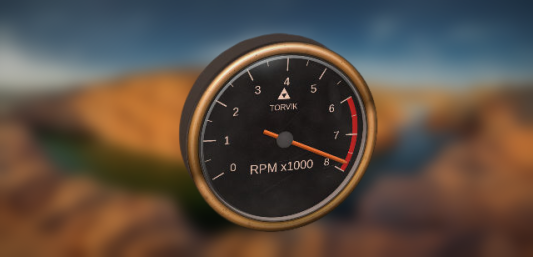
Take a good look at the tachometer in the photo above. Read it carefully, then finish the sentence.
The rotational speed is 7750 rpm
